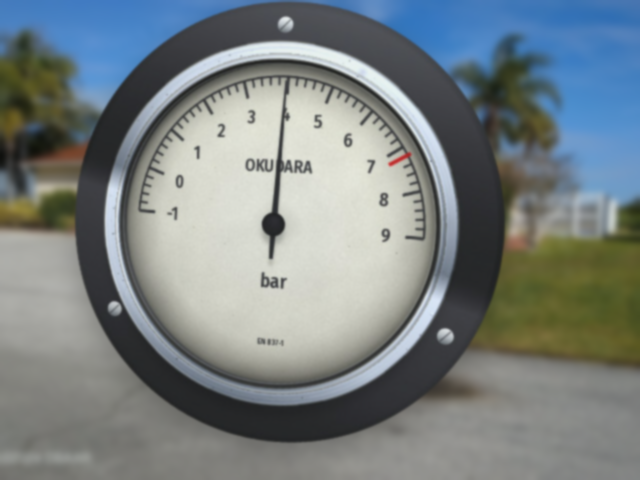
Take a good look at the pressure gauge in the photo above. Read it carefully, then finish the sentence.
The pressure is 4 bar
